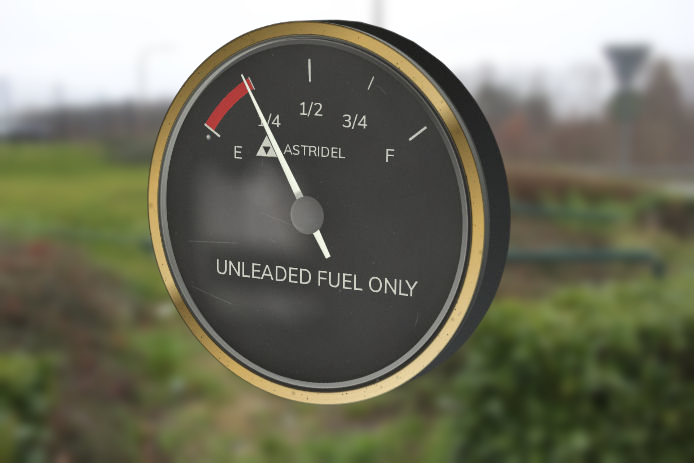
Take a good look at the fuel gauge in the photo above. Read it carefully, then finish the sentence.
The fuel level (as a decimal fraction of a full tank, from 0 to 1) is 0.25
